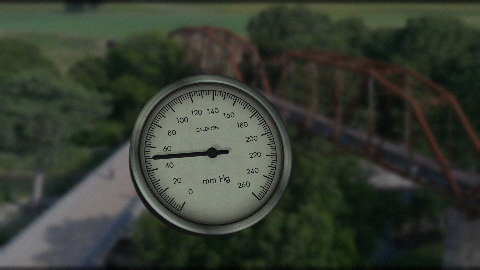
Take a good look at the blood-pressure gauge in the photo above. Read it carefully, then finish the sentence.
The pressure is 50 mmHg
